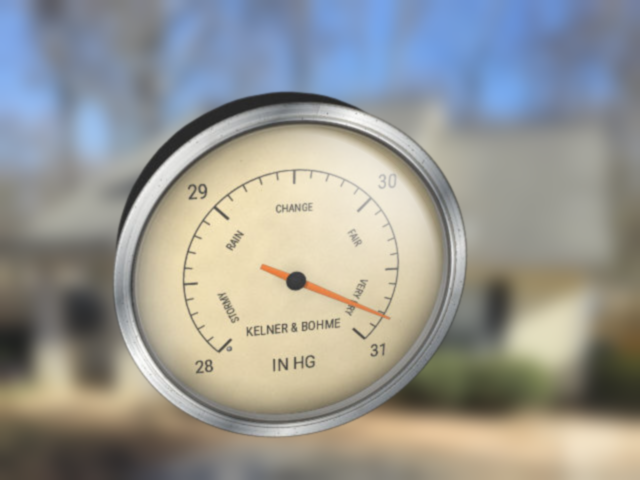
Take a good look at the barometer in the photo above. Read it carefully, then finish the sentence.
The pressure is 30.8 inHg
